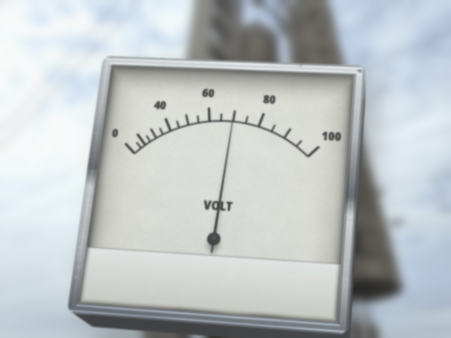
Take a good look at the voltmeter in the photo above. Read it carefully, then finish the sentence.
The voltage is 70 V
